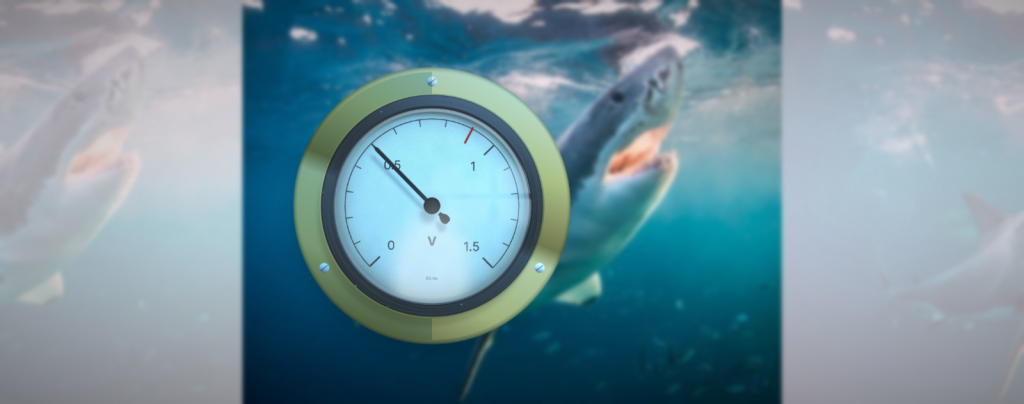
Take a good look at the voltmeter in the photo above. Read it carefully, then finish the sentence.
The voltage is 0.5 V
